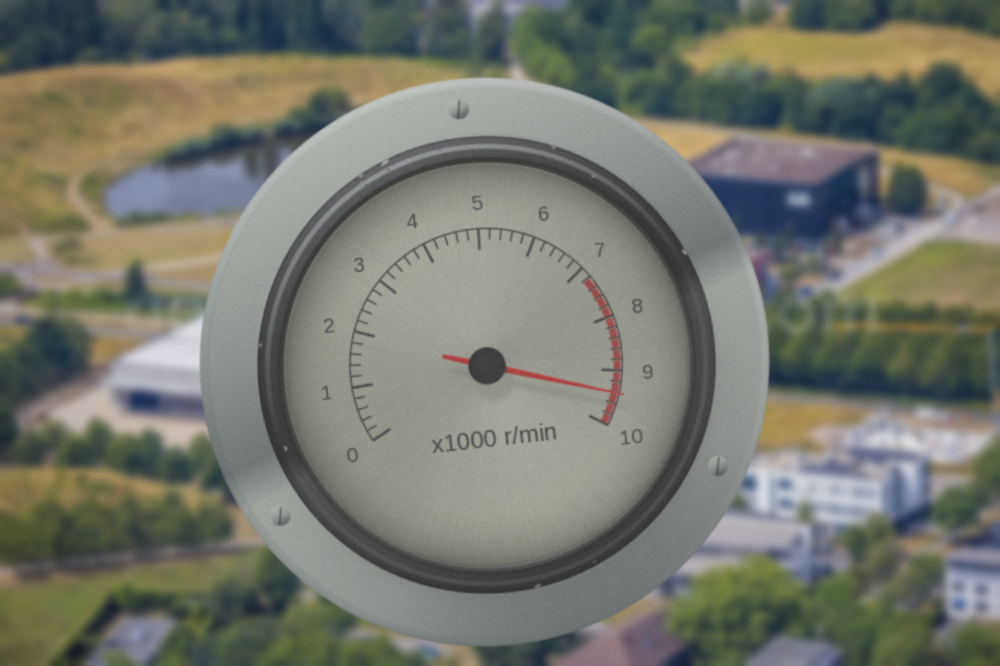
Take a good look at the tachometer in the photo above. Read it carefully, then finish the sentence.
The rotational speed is 9400 rpm
